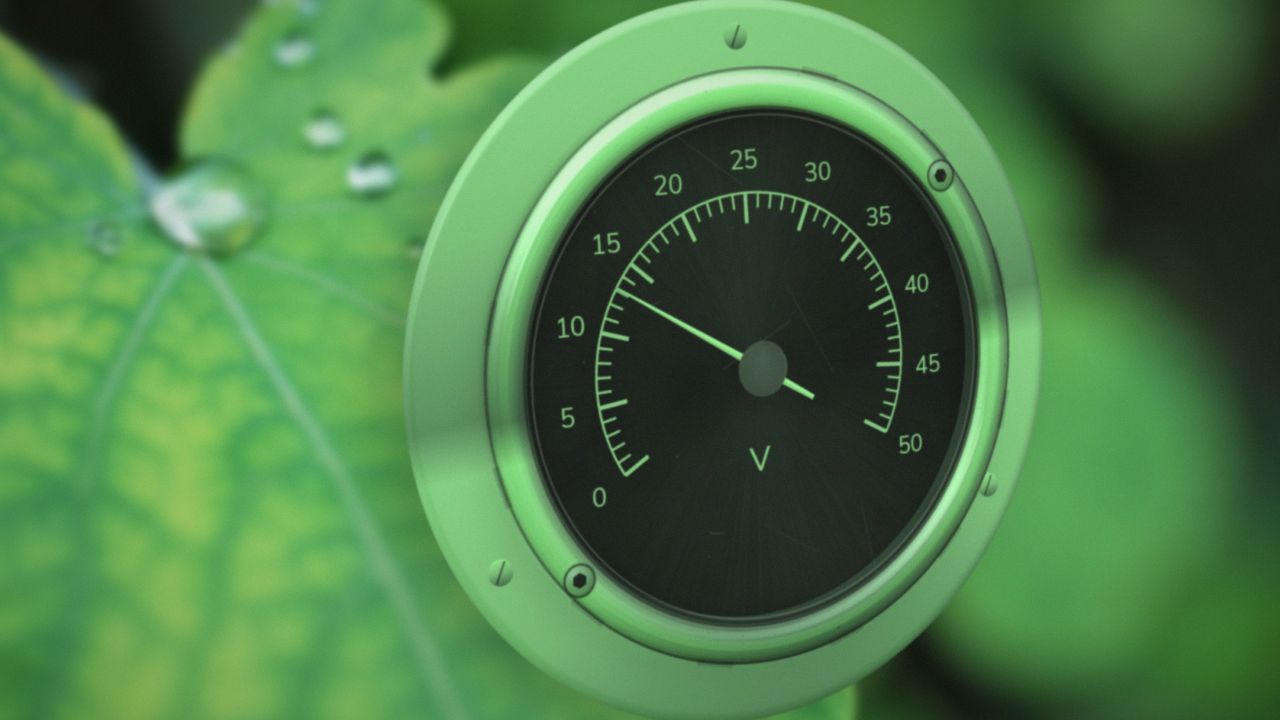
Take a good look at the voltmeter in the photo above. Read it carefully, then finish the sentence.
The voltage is 13 V
